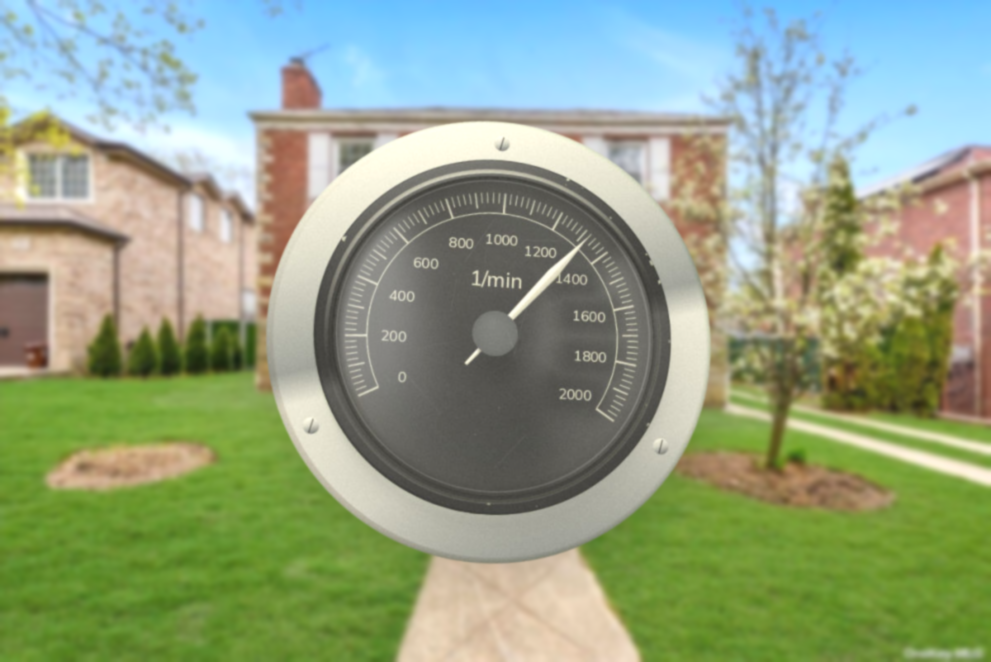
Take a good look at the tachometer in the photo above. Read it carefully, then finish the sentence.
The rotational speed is 1320 rpm
